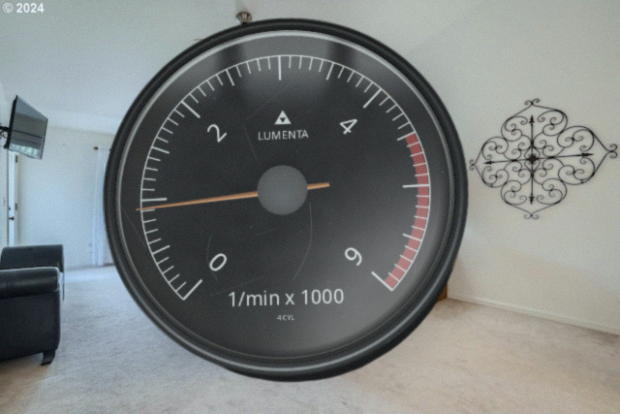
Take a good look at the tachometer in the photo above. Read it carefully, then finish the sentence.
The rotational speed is 900 rpm
